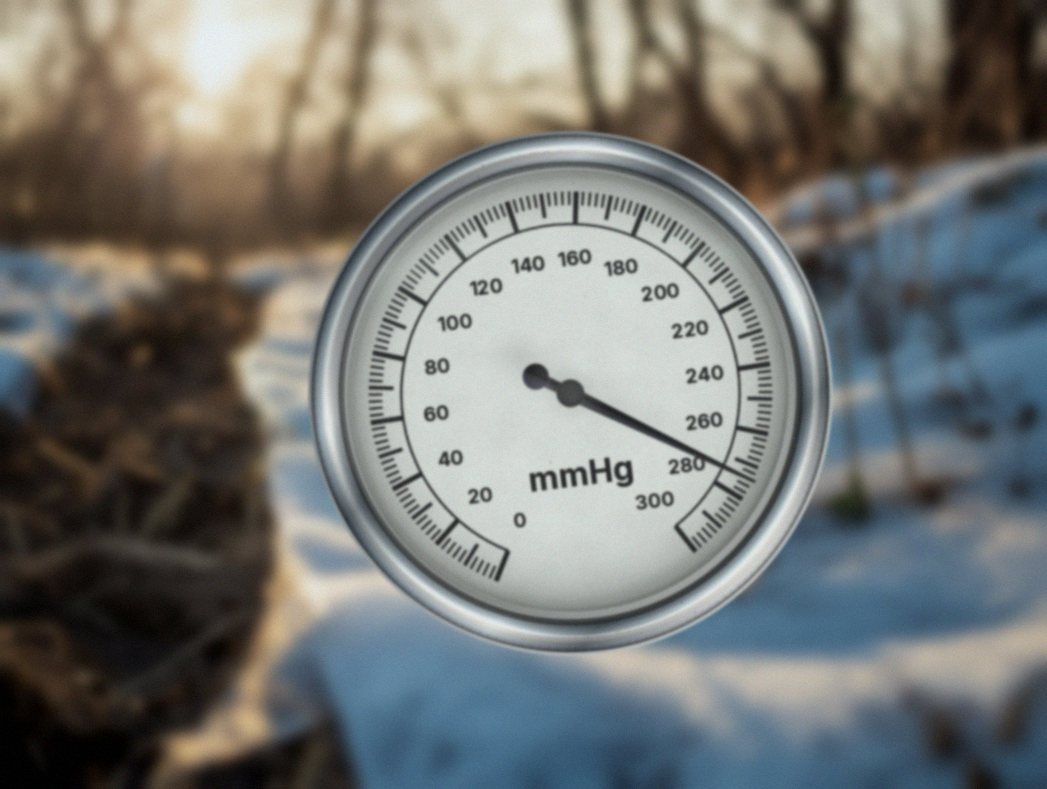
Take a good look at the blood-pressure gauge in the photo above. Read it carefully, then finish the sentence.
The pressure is 274 mmHg
